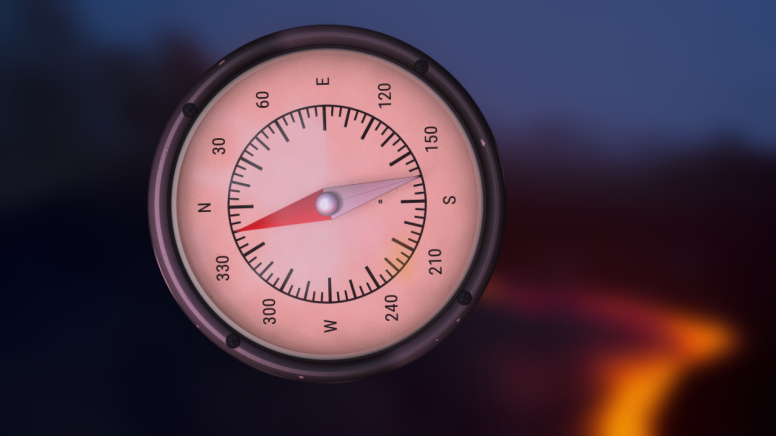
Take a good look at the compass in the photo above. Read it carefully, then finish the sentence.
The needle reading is 345 °
